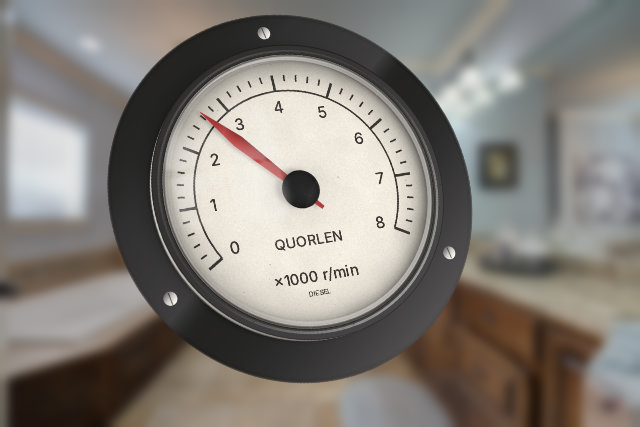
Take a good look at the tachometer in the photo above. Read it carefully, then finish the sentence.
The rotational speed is 2600 rpm
